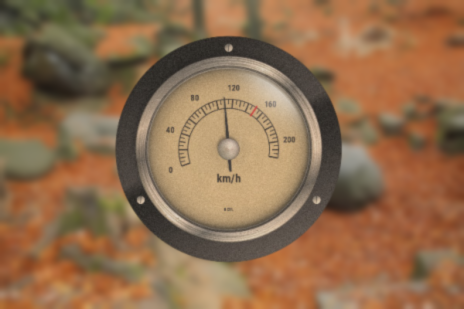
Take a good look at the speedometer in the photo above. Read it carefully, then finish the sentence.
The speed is 110 km/h
